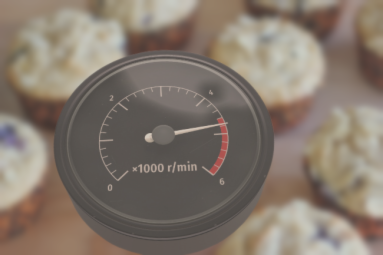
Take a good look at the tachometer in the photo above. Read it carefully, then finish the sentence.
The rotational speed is 4800 rpm
